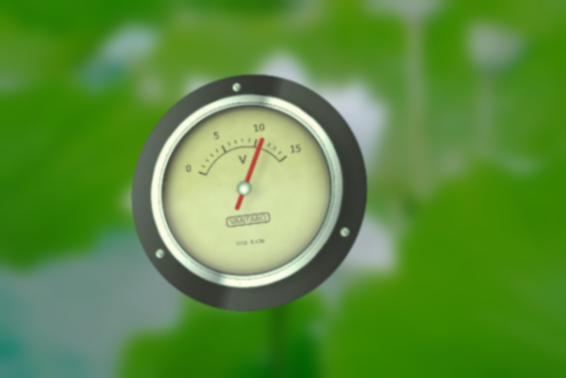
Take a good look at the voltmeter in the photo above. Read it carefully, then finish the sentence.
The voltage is 11 V
